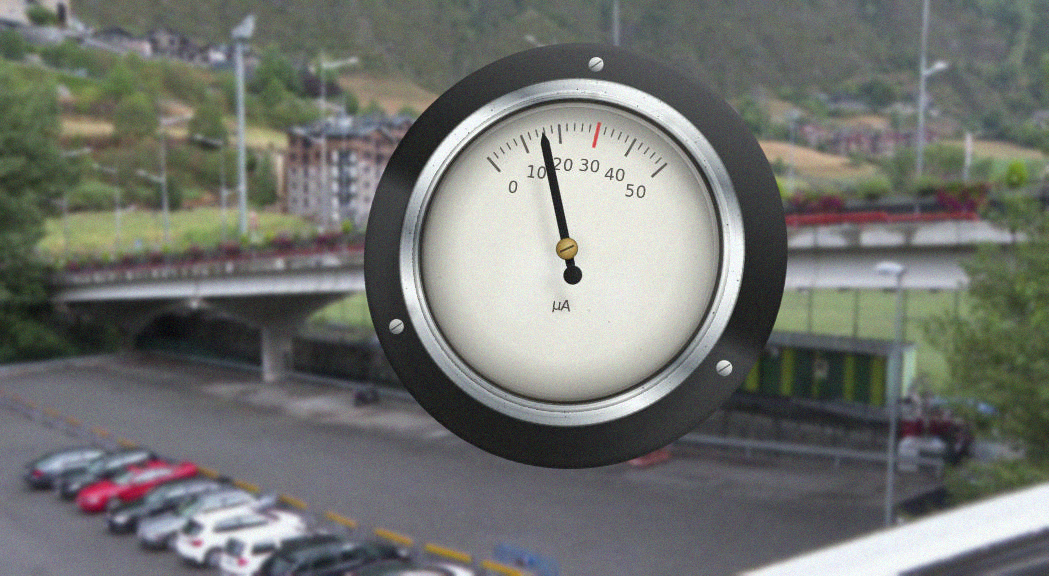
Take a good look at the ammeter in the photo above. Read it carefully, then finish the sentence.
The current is 16 µA
